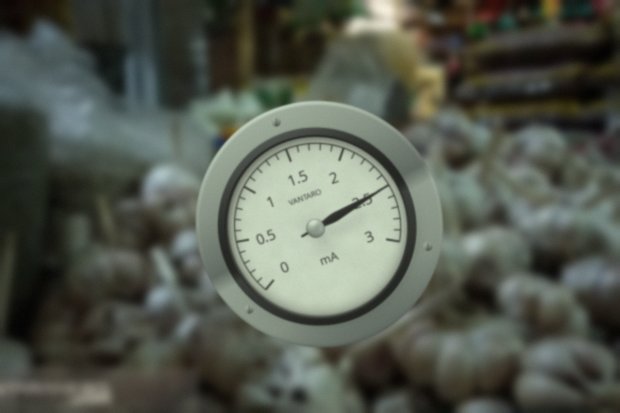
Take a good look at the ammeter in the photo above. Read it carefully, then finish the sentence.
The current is 2.5 mA
